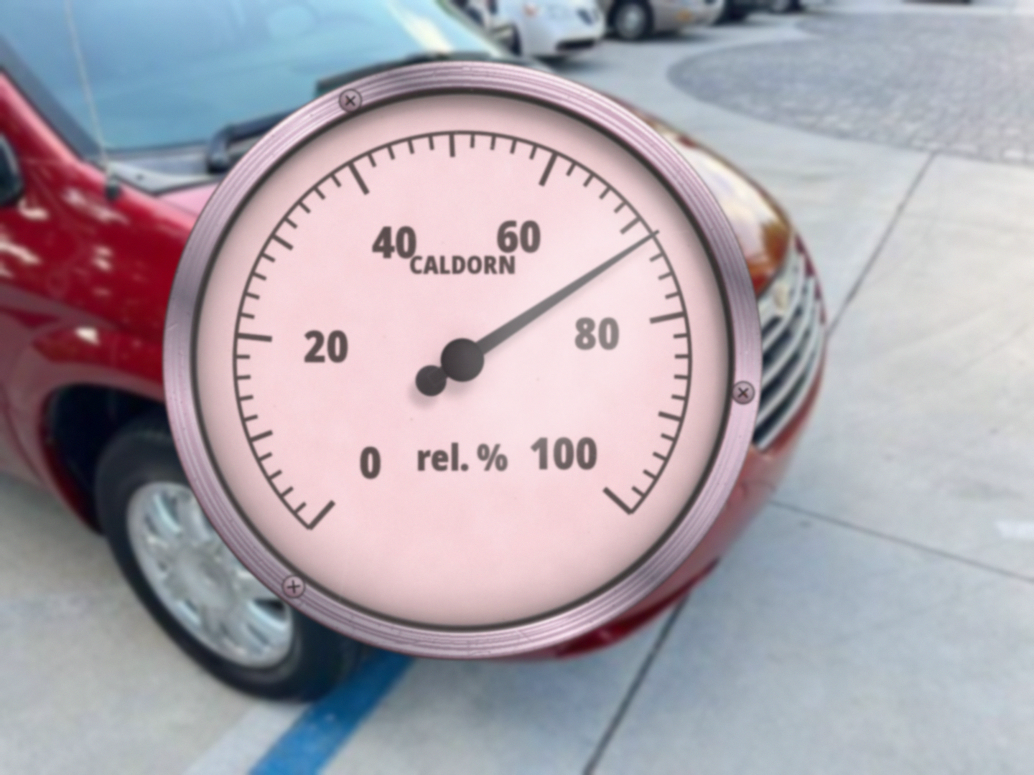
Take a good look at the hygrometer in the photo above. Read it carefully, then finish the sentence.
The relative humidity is 72 %
